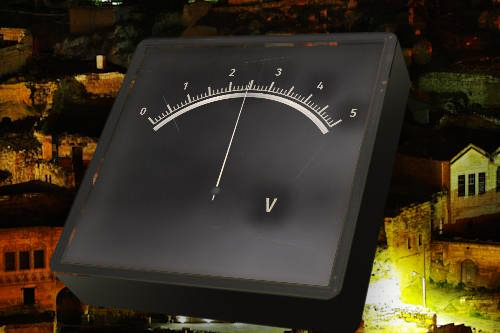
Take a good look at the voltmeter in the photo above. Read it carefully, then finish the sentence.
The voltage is 2.5 V
